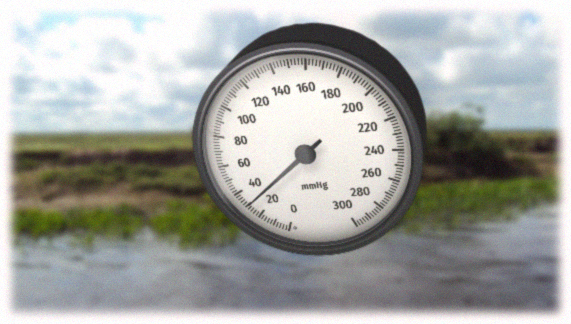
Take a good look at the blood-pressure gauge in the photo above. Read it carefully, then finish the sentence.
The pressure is 30 mmHg
